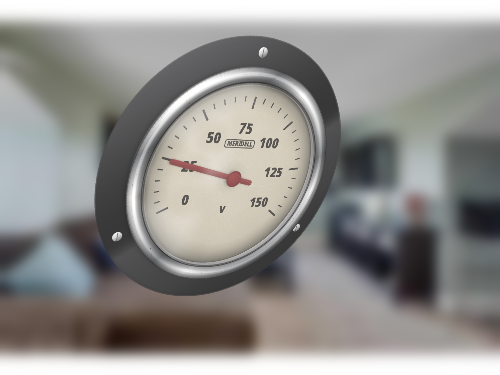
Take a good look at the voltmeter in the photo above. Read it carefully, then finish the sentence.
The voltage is 25 V
